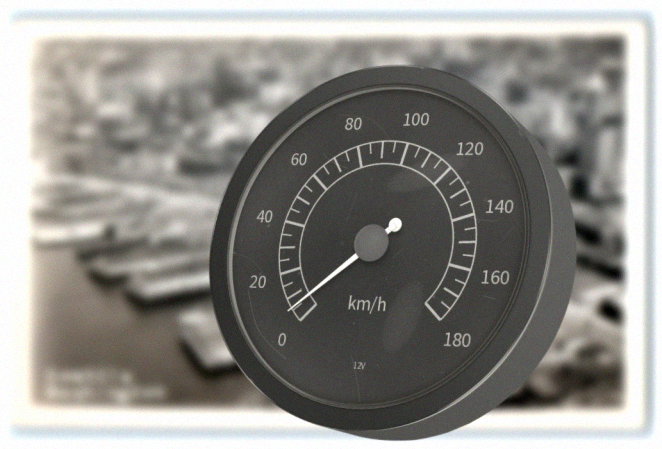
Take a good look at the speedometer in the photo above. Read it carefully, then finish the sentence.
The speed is 5 km/h
